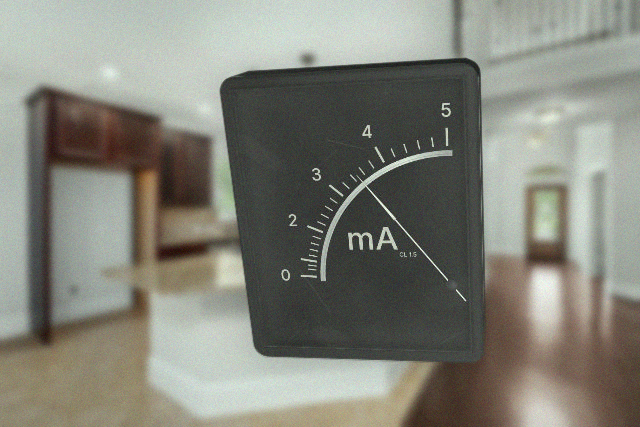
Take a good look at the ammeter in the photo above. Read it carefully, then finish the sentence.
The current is 3.5 mA
